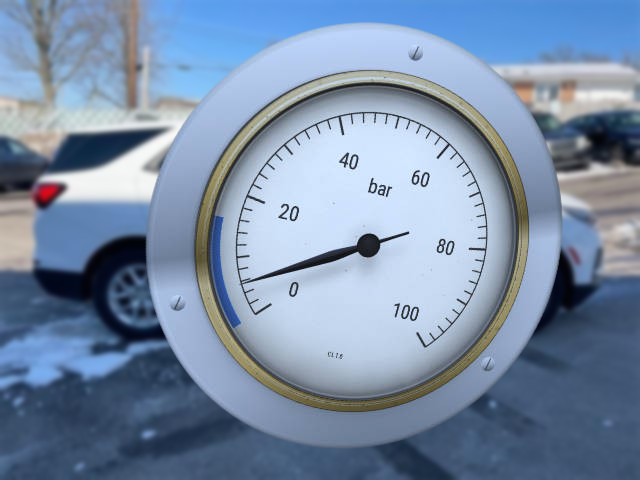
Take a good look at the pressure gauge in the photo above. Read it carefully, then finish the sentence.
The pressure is 6 bar
